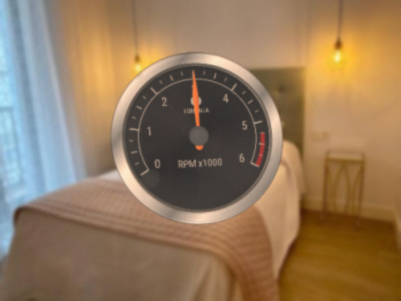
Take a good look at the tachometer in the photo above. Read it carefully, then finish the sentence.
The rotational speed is 3000 rpm
